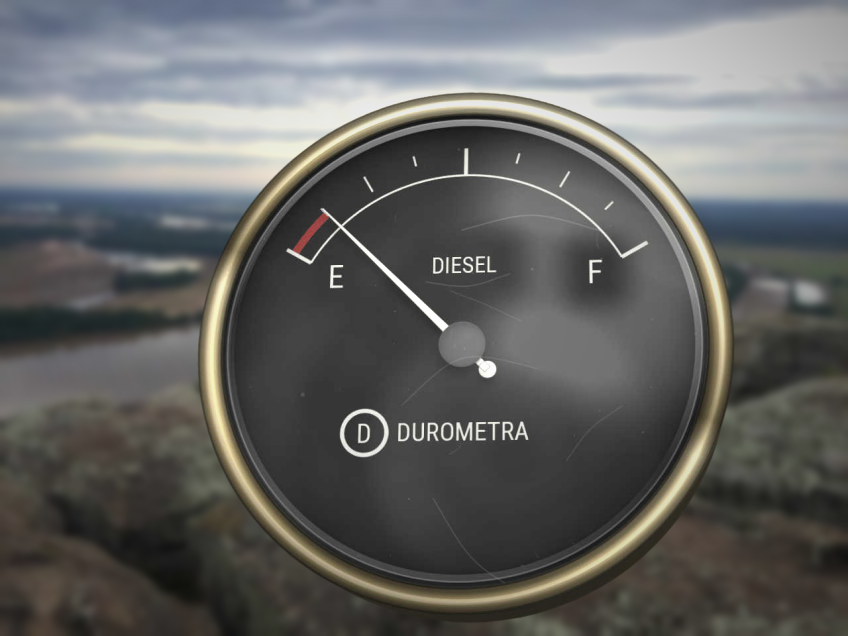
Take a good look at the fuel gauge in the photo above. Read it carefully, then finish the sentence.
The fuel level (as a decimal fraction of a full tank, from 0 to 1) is 0.125
